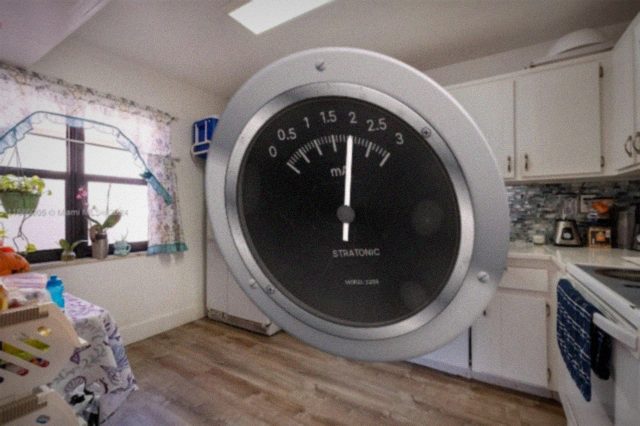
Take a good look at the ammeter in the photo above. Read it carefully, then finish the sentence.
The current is 2 mA
